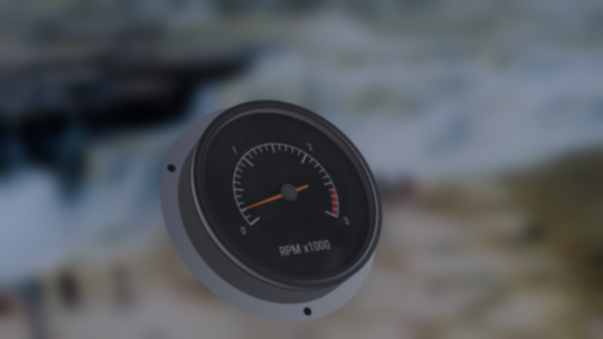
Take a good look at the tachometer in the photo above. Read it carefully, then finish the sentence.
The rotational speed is 200 rpm
